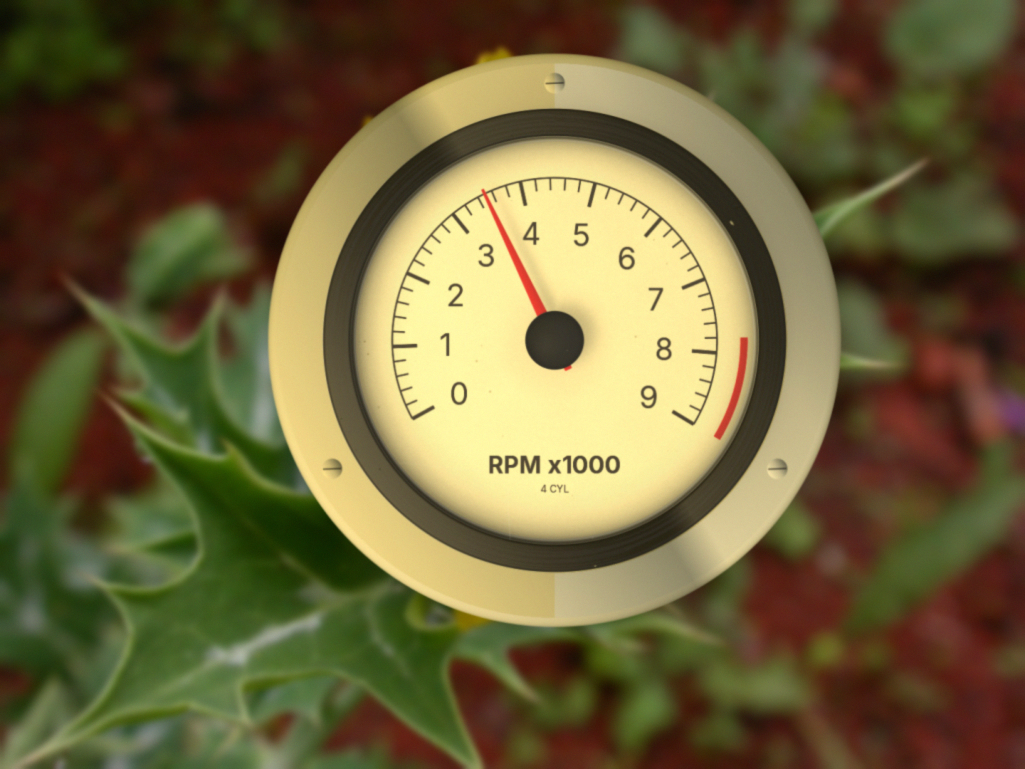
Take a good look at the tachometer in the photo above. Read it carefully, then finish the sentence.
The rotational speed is 3500 rpm
